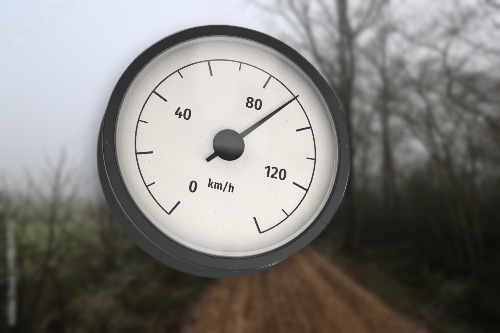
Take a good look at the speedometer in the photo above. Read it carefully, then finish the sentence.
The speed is 90 km/h
